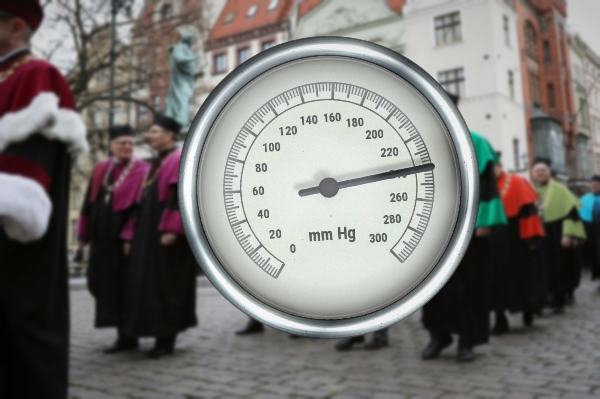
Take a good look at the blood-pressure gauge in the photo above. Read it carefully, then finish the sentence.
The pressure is 240 mmHg
